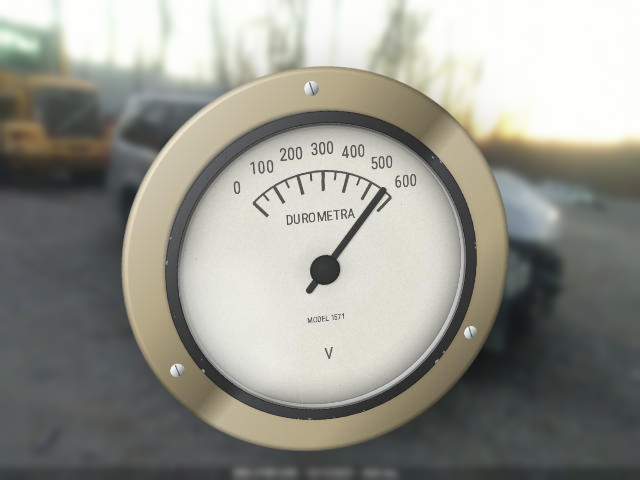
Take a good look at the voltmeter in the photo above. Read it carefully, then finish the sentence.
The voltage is 550 V
